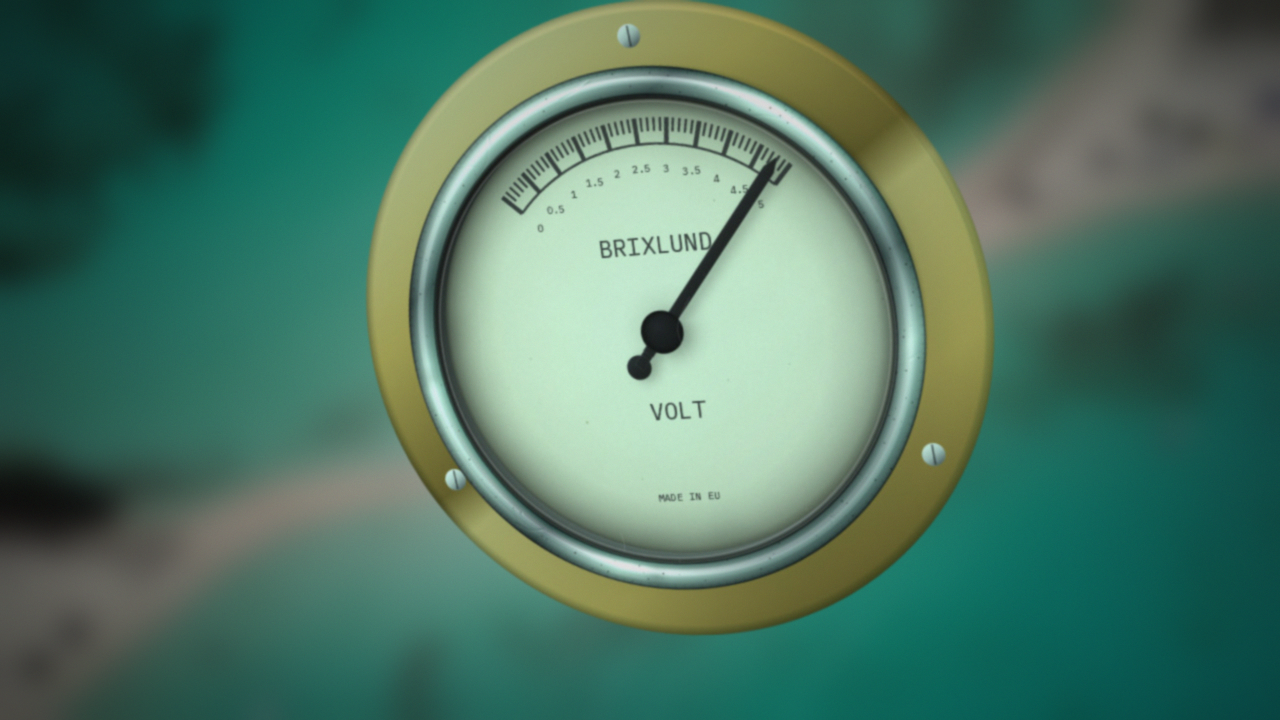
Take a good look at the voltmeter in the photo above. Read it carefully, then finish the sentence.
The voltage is 4.8 V
